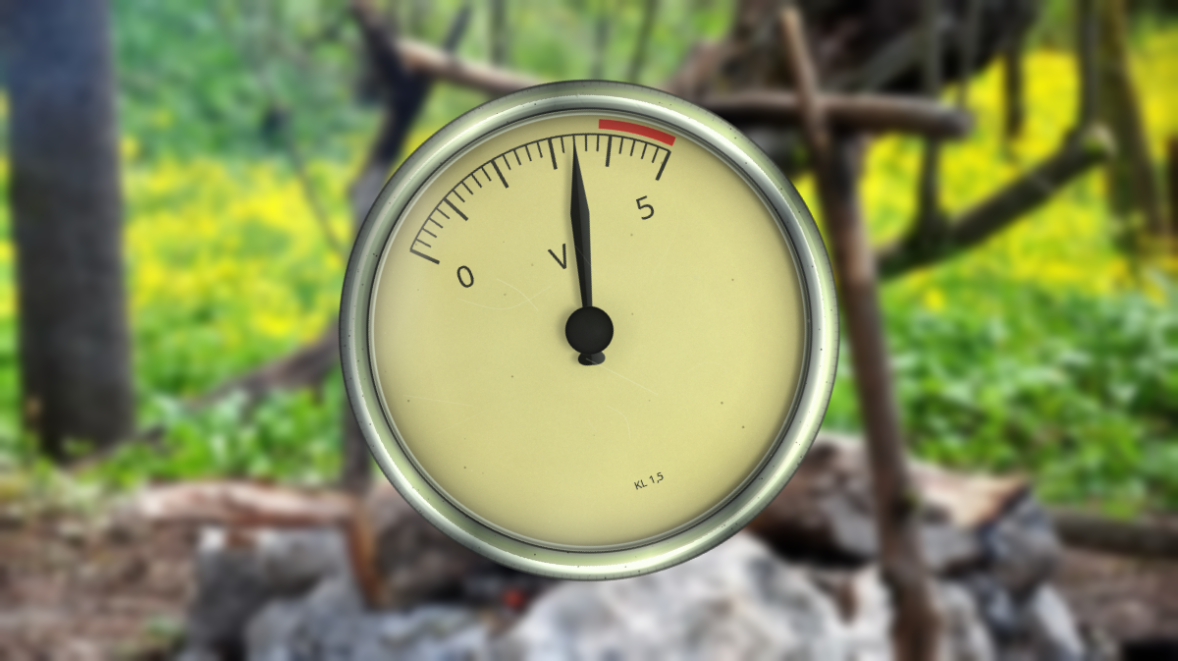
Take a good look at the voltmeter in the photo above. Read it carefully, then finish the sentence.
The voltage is 3.4 V
